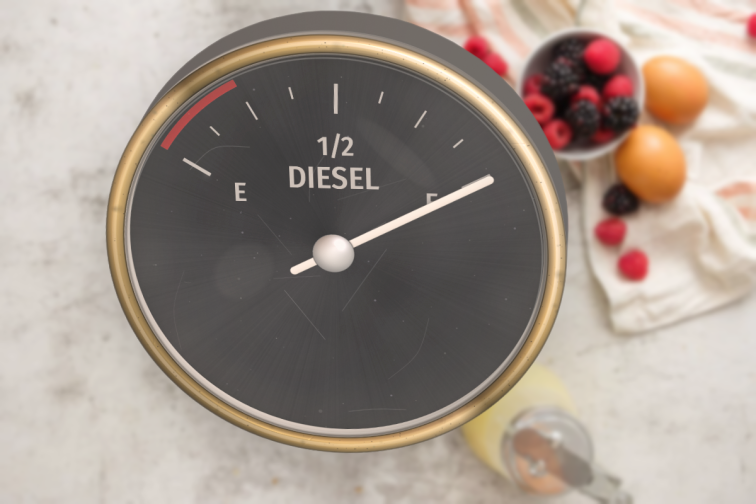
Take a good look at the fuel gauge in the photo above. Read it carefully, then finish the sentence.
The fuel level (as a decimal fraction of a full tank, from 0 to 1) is 1
